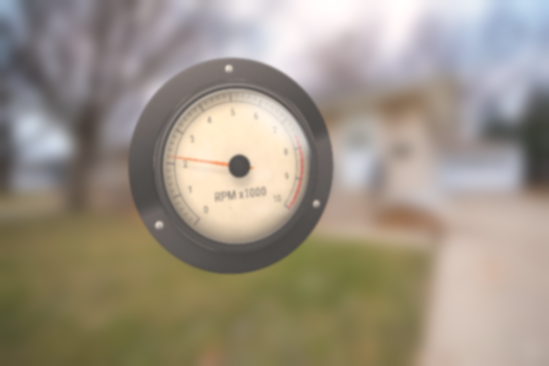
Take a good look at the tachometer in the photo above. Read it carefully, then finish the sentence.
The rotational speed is 2200 rpm
